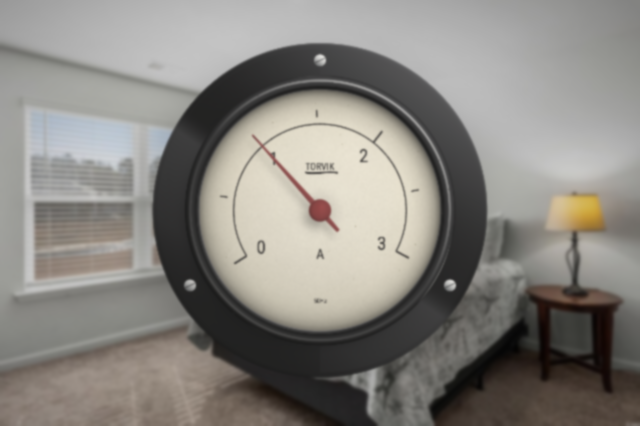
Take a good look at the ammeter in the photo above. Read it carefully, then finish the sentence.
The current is 1 A
